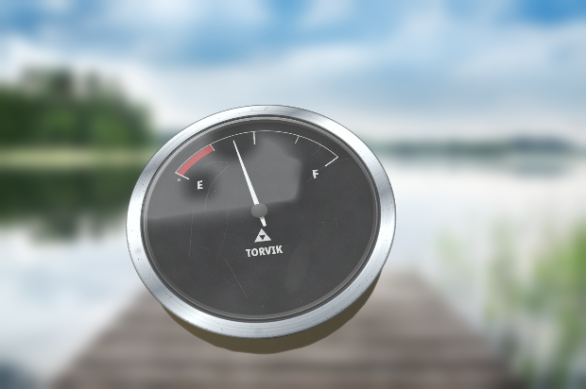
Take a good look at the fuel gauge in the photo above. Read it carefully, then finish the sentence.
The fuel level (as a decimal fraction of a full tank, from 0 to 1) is 0.375
